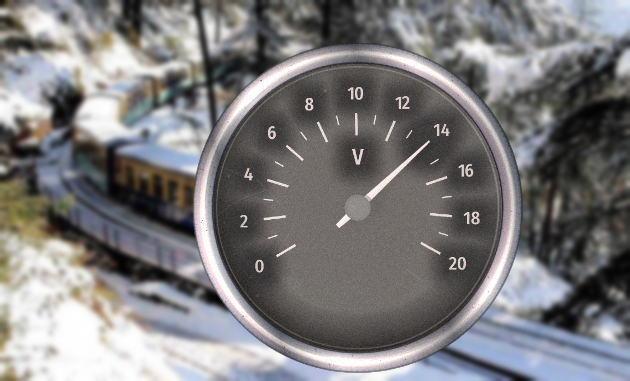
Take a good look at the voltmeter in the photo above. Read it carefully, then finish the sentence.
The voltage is 14 V
